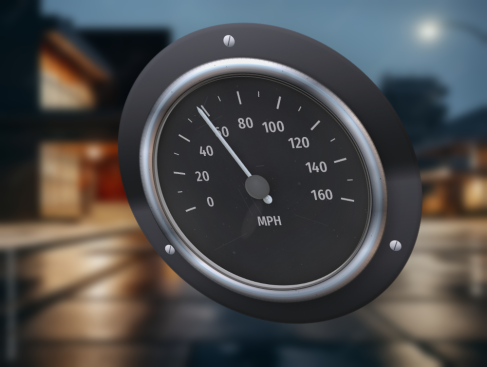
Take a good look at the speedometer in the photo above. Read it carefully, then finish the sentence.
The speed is 60 mph
